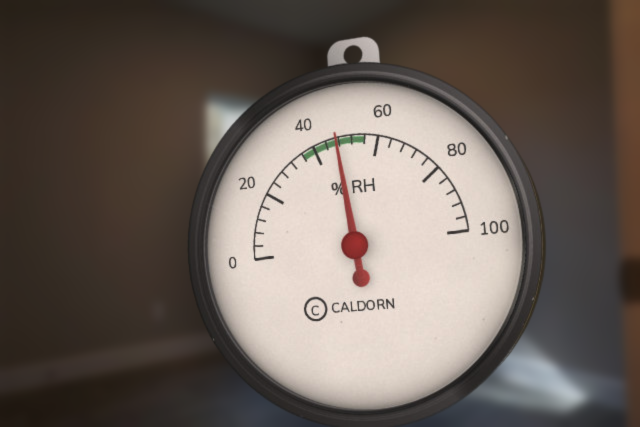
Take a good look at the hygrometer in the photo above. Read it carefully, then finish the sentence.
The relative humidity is 48 %
